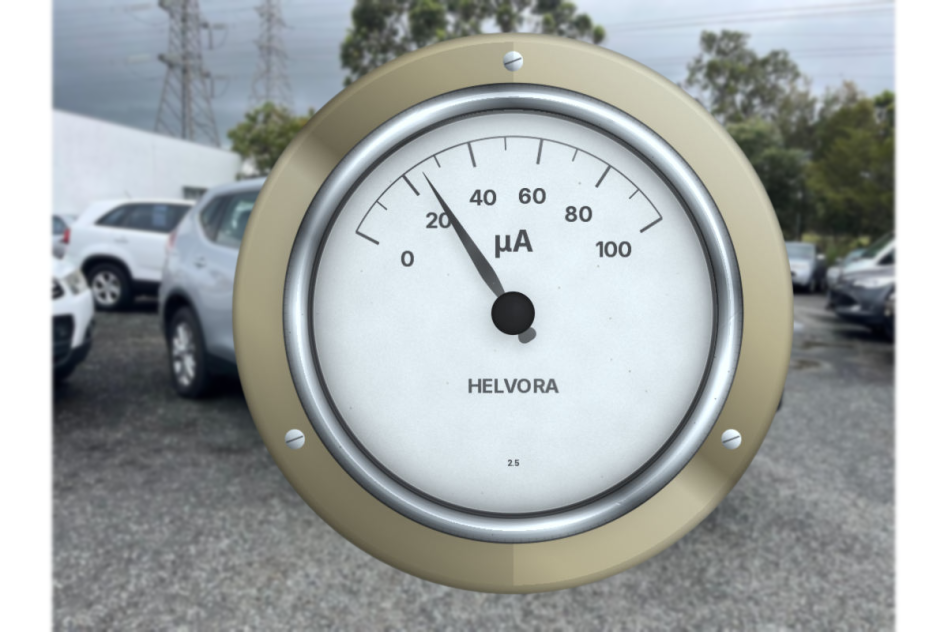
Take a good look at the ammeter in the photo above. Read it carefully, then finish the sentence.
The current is 25 µA
